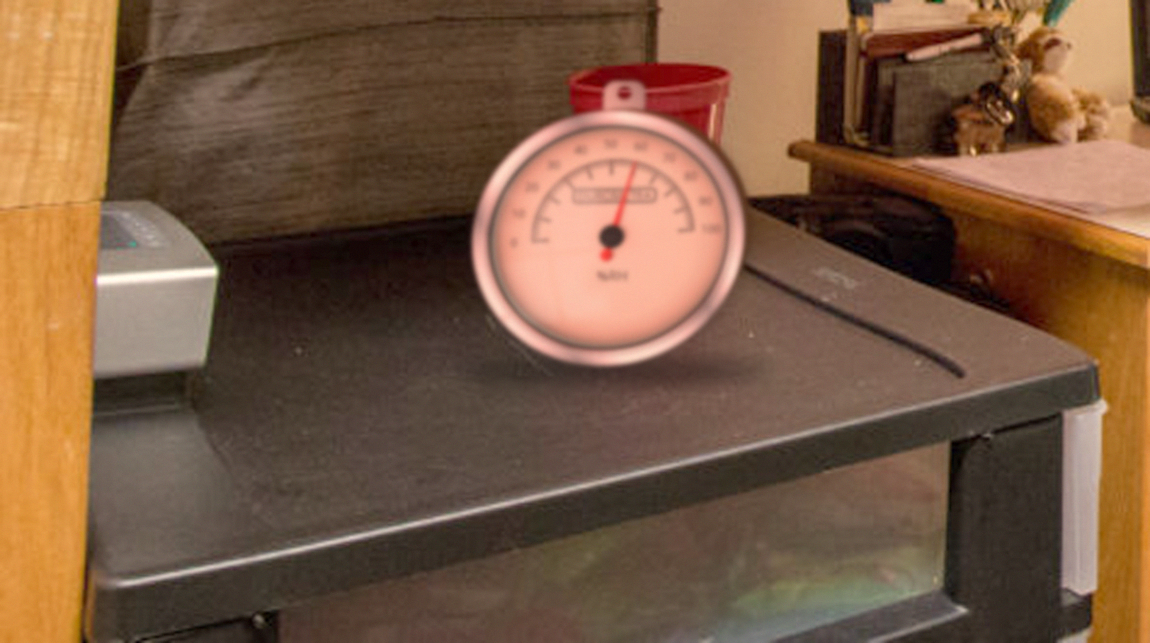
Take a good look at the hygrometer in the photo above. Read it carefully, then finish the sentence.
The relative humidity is 60 %
